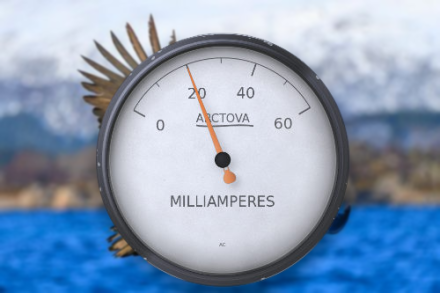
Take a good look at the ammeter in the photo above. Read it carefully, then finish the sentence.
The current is 20 mA
